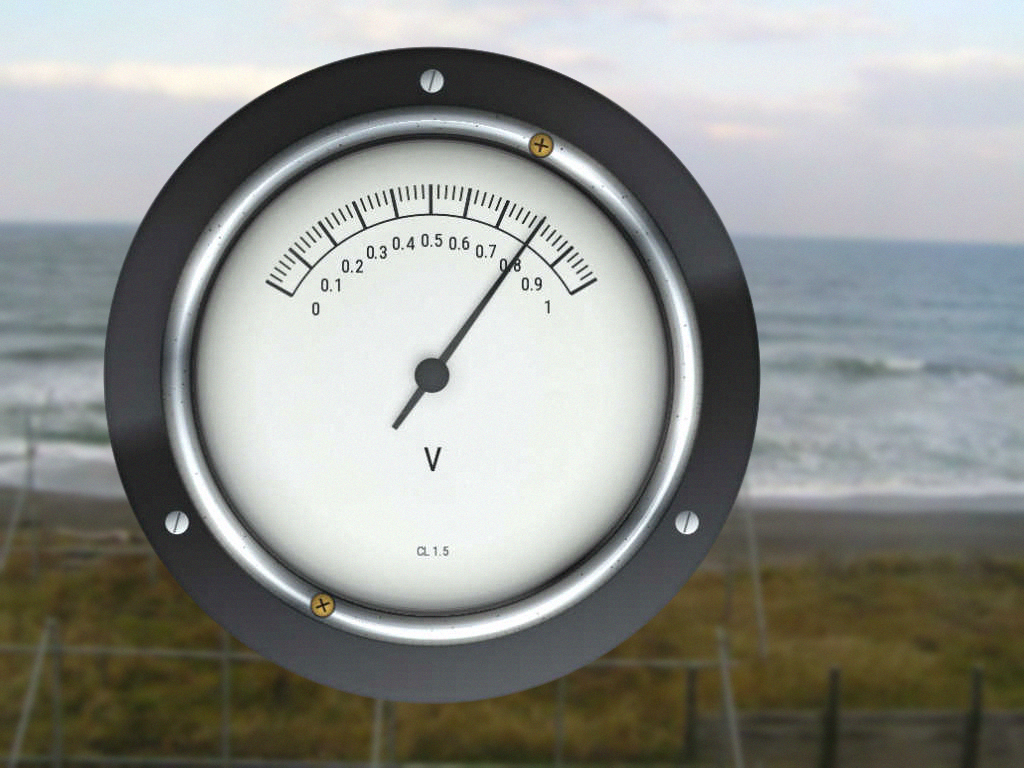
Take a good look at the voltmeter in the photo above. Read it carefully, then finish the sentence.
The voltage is 0.8 V
